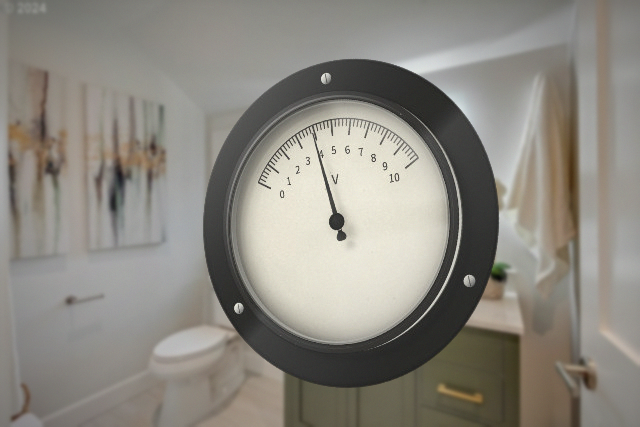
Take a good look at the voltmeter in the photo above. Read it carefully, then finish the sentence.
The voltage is 4 V
